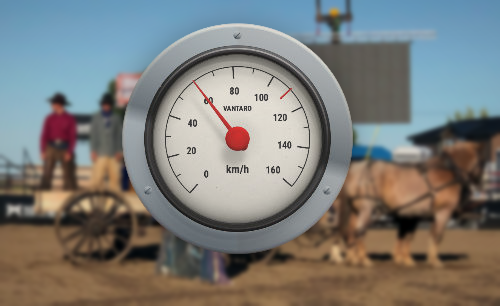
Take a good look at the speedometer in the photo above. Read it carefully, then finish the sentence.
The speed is 60 km/h
